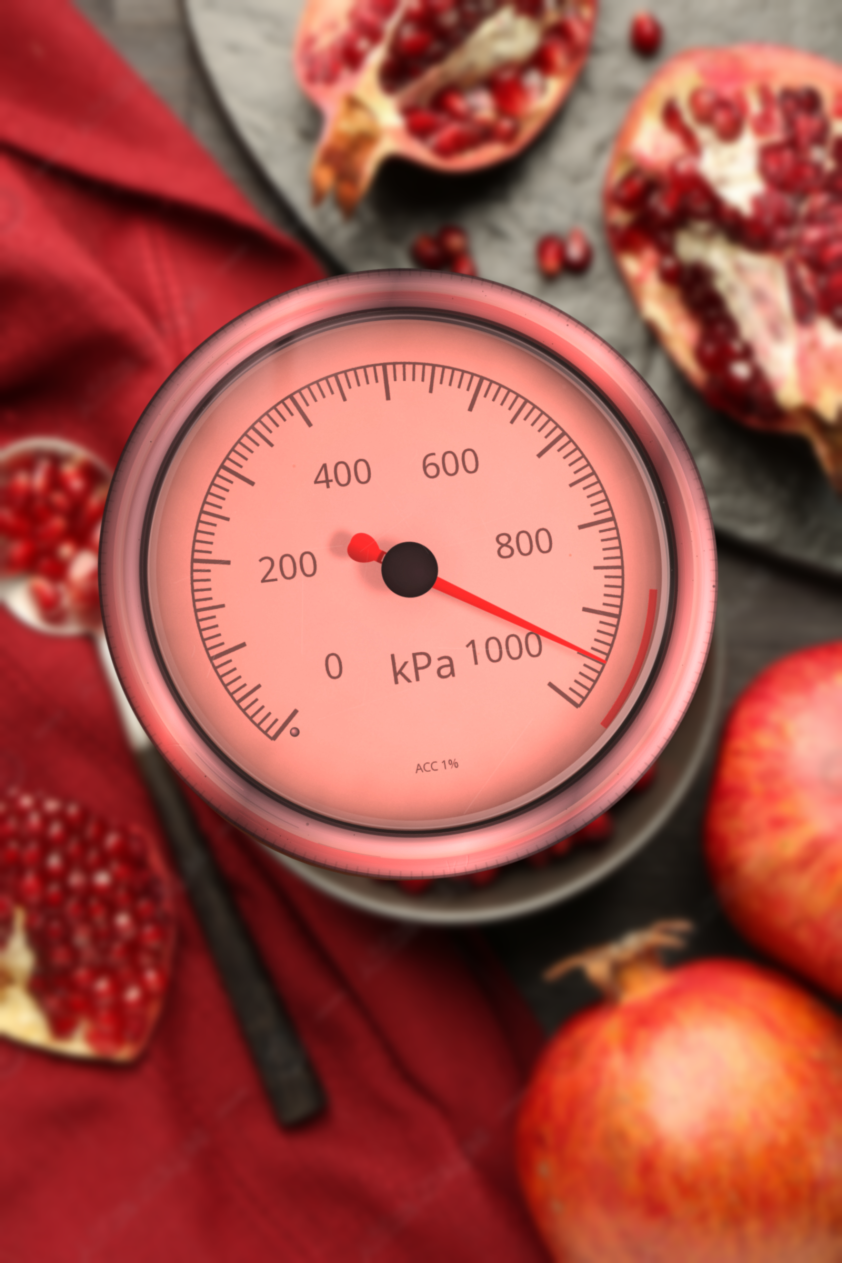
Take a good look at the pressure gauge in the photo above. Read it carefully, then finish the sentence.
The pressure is 950 kPa
